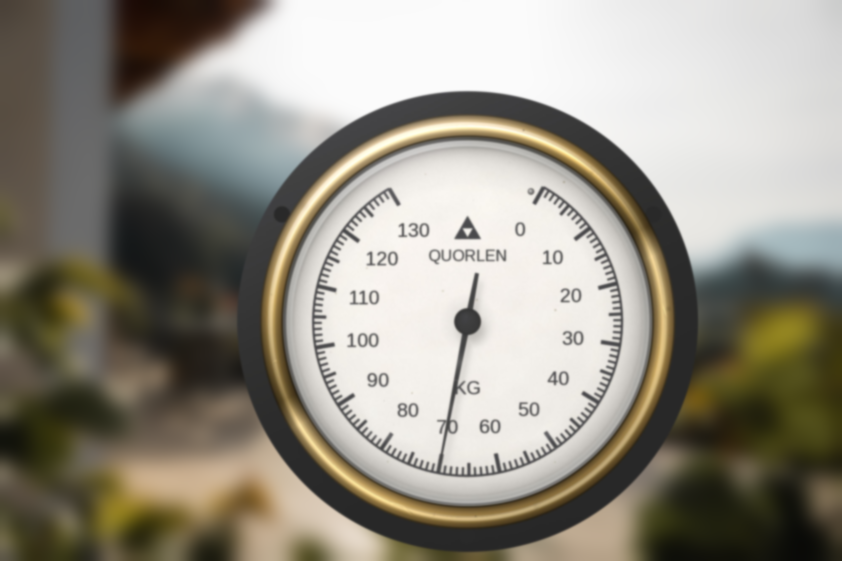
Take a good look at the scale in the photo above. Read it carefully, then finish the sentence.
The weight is 70 kg
